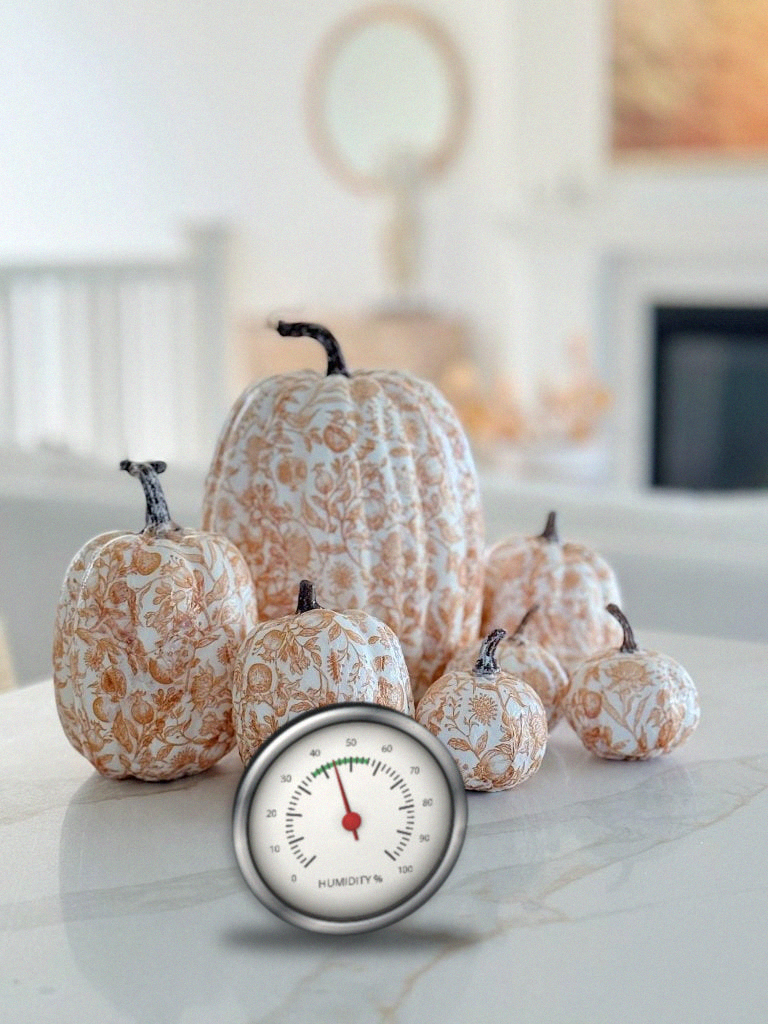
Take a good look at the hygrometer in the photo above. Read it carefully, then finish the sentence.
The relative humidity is 44 %
